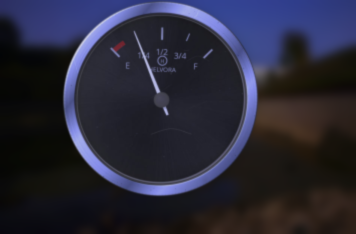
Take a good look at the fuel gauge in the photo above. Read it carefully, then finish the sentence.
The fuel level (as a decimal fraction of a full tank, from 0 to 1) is 0.25
